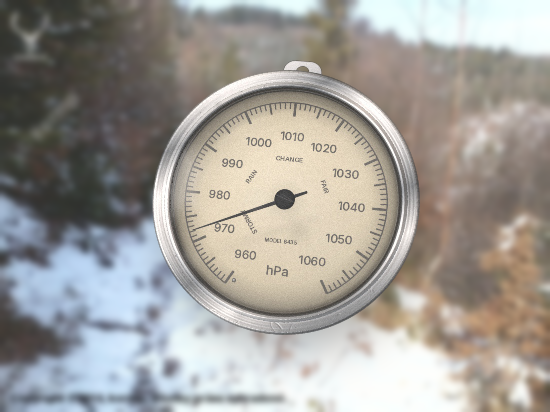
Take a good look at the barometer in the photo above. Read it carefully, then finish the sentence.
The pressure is 972 hPa
